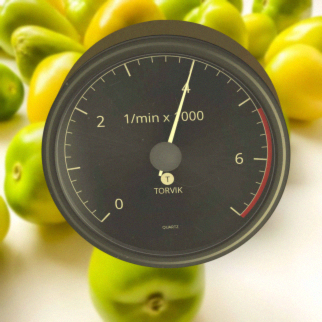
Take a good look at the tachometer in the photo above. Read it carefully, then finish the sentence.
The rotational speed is 4000 rpm
